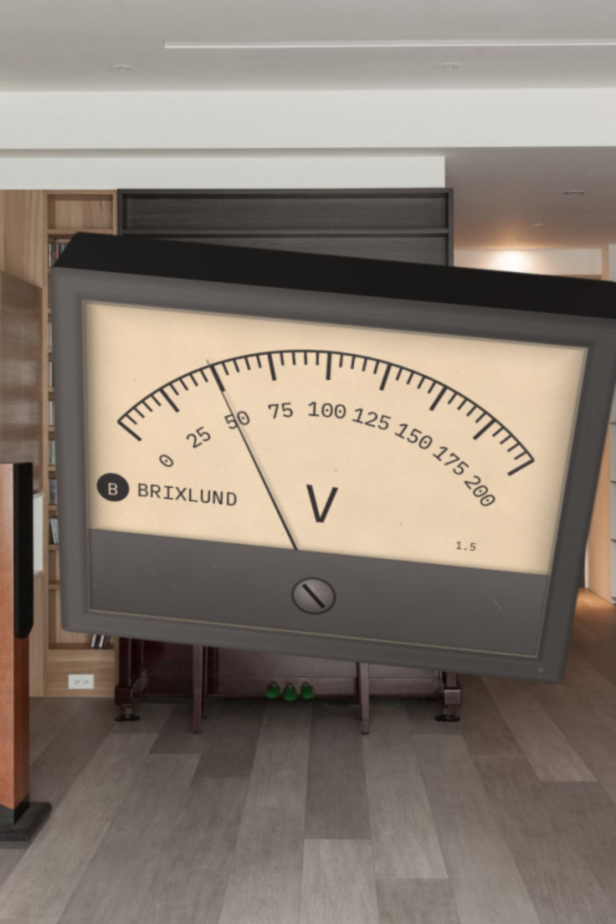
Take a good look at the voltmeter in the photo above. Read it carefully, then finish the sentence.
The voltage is 50 V
